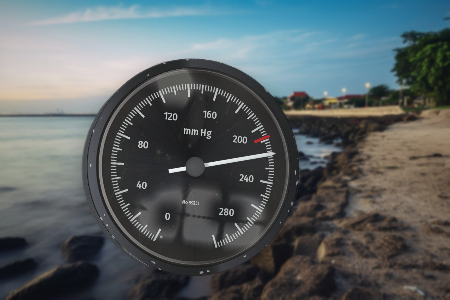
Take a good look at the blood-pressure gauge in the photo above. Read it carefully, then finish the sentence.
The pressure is 220 mmHg
